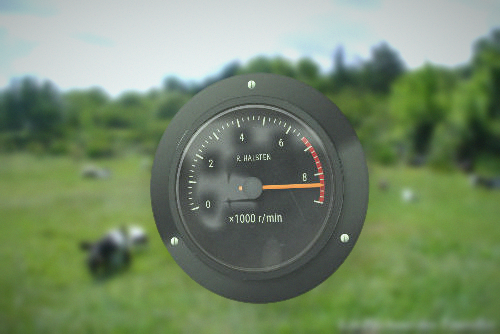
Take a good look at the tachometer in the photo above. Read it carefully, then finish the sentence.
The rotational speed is 8400 rpm
